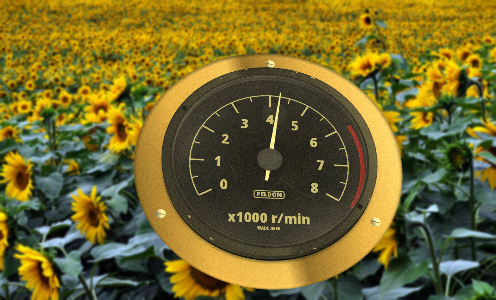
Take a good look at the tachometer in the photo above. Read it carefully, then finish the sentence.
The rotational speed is 4250 rpm
